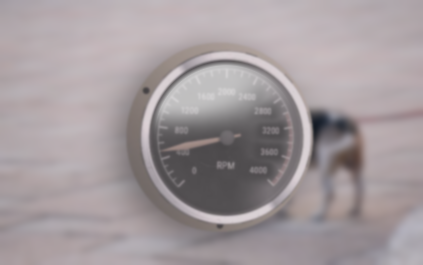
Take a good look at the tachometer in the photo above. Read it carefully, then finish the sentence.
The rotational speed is 500 rpm
